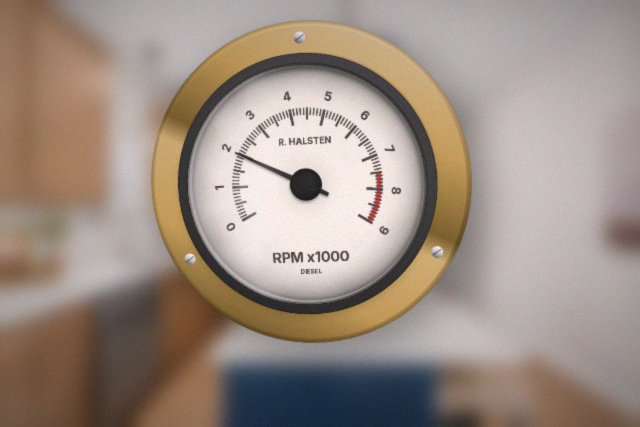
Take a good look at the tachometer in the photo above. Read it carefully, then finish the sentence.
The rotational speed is 2000 rpm
